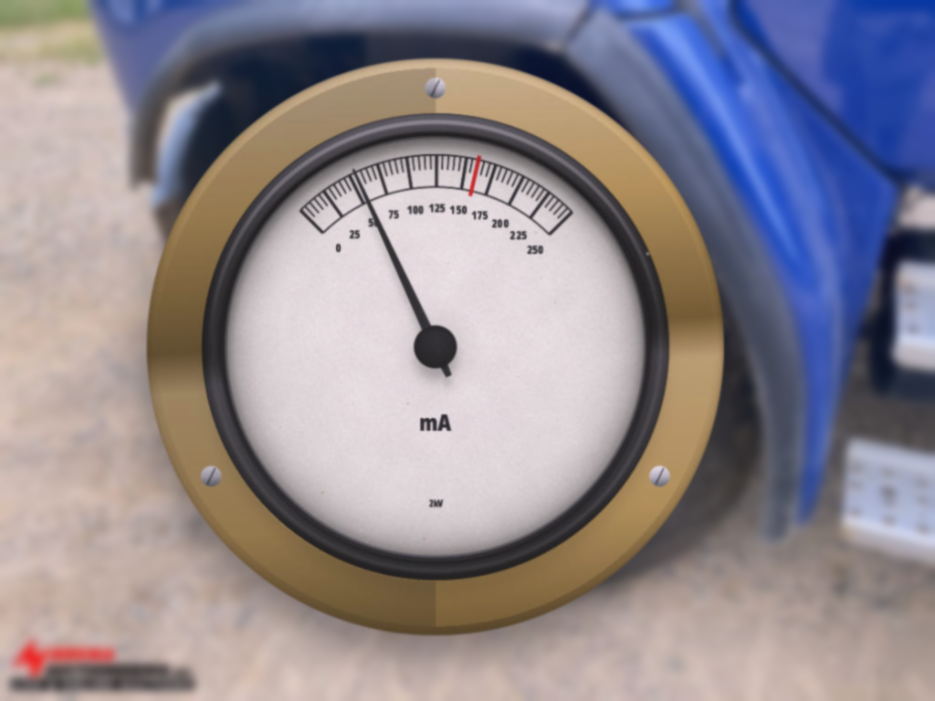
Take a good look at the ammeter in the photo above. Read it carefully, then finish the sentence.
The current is 55 mA
